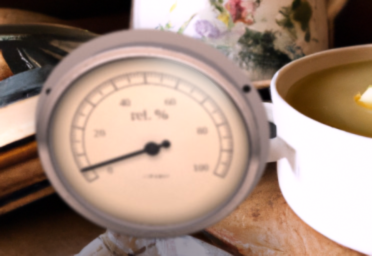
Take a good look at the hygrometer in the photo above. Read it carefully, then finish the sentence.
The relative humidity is 5 %
